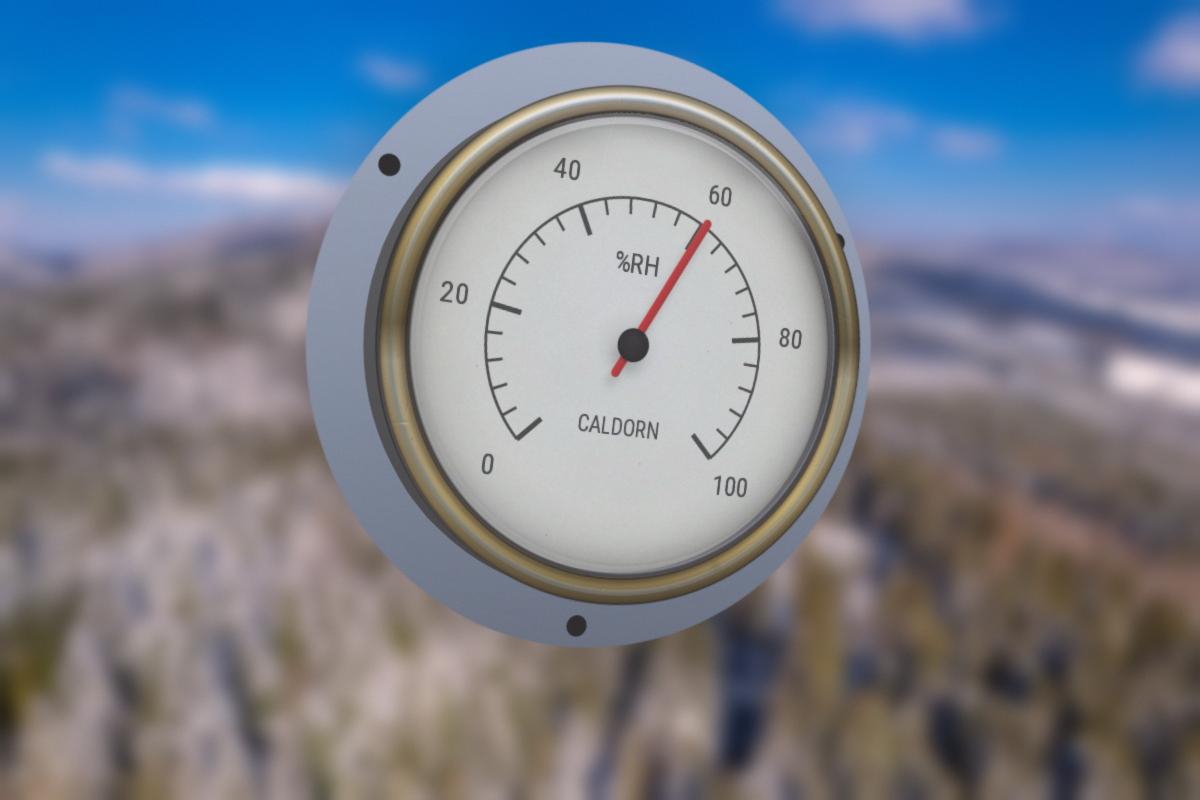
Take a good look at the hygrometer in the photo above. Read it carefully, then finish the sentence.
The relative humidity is 60 %
